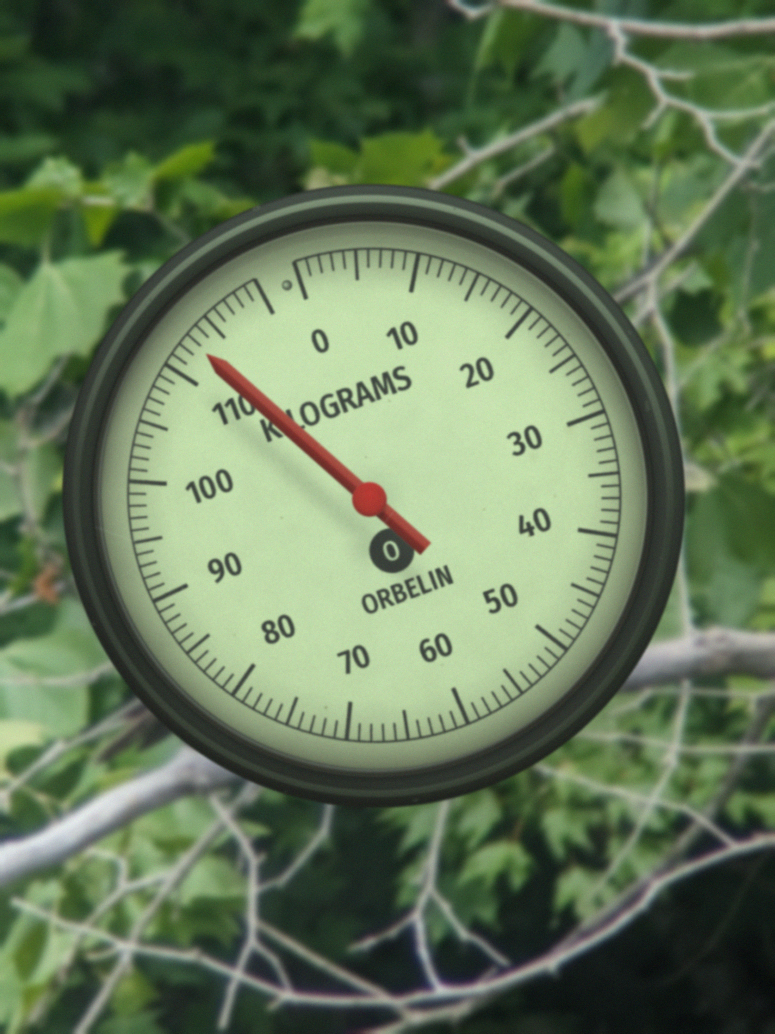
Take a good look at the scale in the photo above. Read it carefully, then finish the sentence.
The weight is 113 kg
